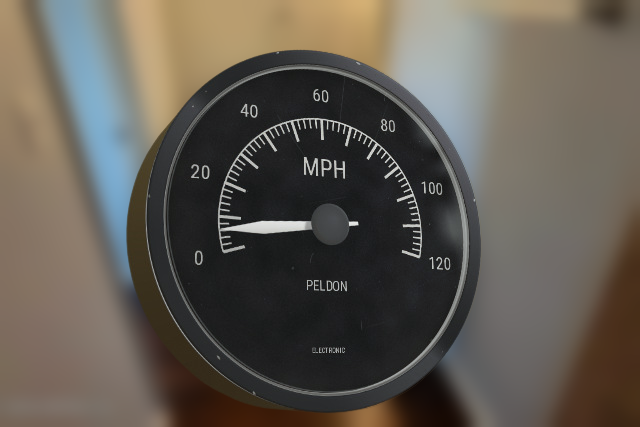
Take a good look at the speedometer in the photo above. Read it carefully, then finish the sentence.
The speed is 6 mph
